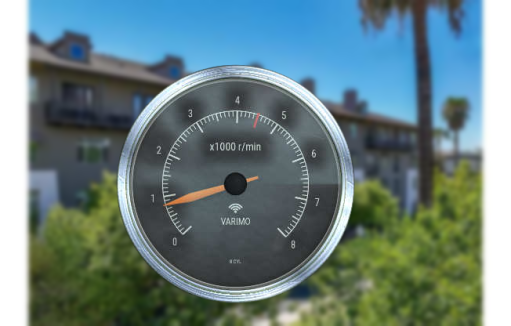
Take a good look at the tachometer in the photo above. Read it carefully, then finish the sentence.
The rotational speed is 800 rpm
